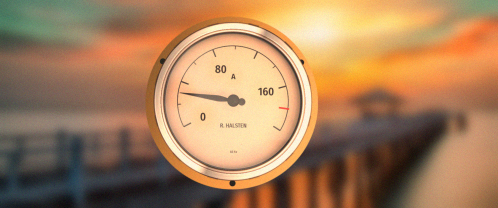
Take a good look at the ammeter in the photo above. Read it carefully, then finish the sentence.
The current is 30 A
